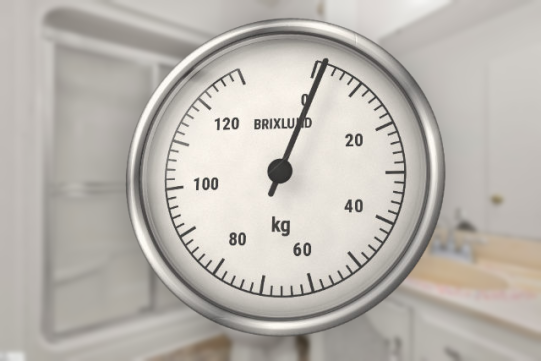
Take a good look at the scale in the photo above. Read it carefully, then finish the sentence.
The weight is 2 kg
